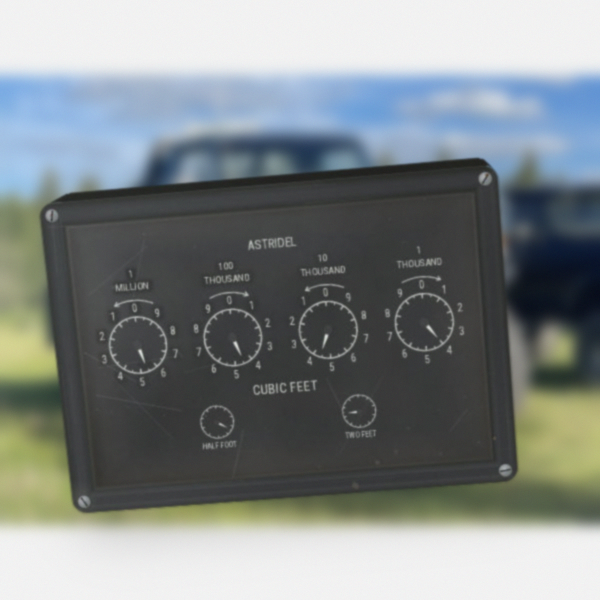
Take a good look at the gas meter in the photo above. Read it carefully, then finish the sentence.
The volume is 544400 ft³
